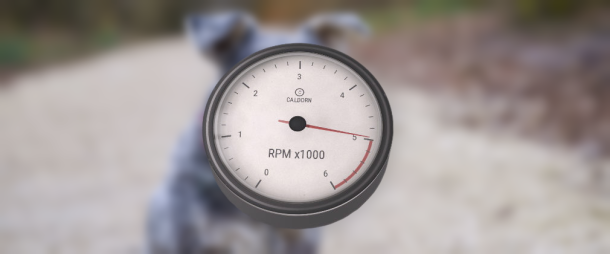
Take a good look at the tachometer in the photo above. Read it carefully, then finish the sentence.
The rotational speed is 5000 rpm
